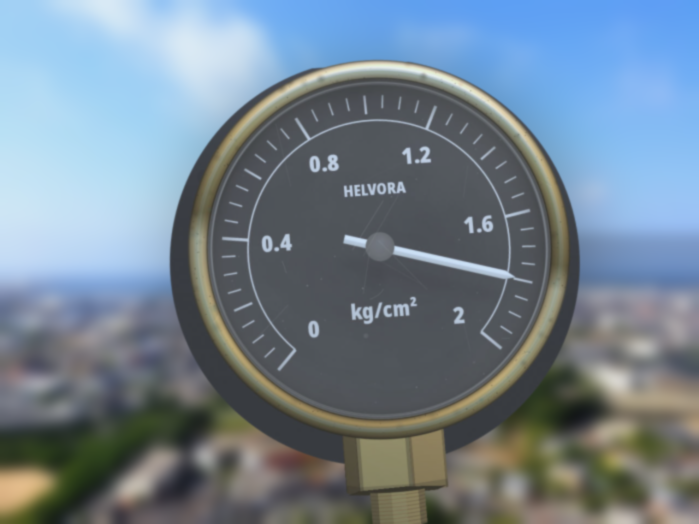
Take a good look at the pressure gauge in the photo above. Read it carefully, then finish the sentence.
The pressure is 1.8 kg/cm²
